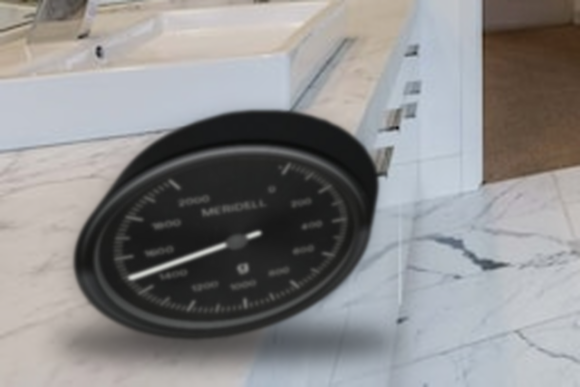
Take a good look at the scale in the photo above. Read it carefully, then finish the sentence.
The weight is 1500 g
